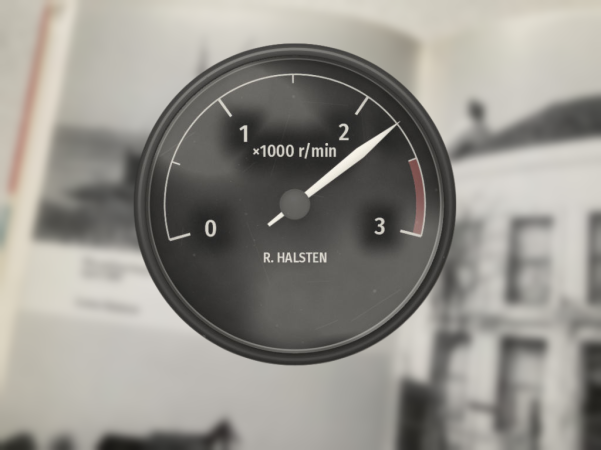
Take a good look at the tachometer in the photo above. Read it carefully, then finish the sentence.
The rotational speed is 2250 rpm
